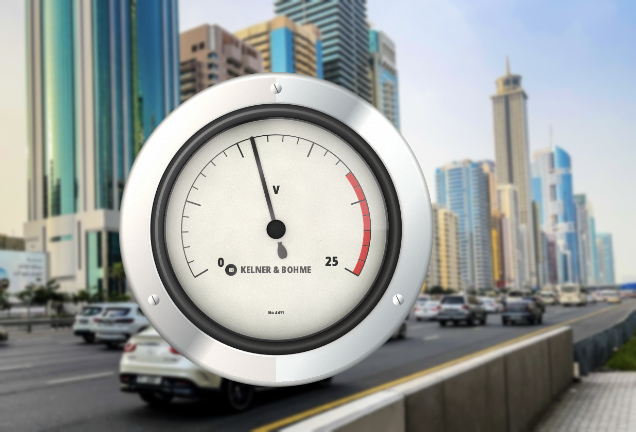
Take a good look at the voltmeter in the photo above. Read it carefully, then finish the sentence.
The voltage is 11 V
